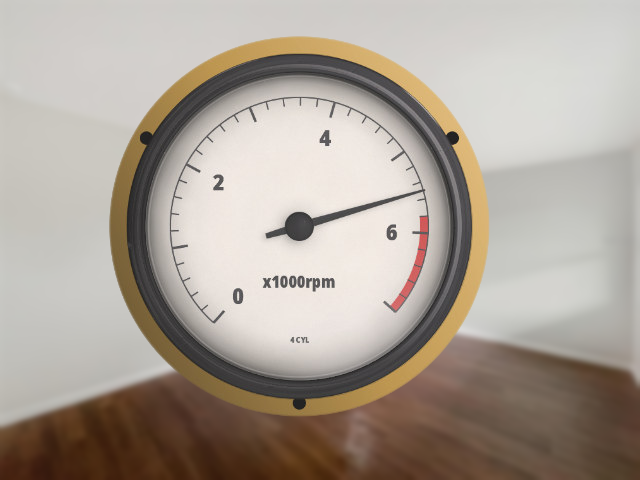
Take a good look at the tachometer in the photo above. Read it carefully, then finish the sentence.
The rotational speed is 5500 rpm
